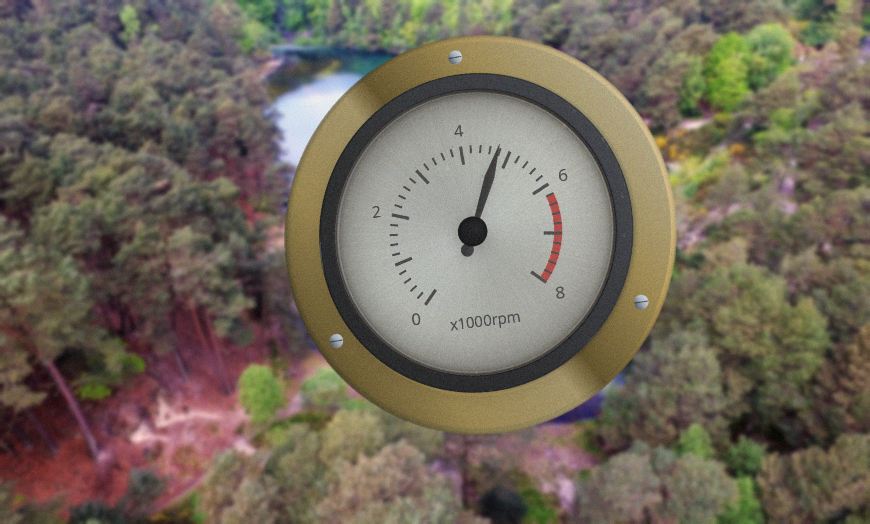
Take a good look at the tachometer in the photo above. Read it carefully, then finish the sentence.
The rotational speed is 4800 rpm
